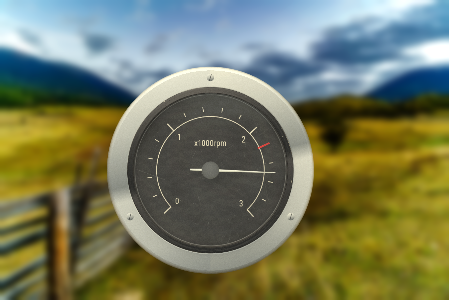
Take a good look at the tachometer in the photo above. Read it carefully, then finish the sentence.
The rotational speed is 2500 rpm
